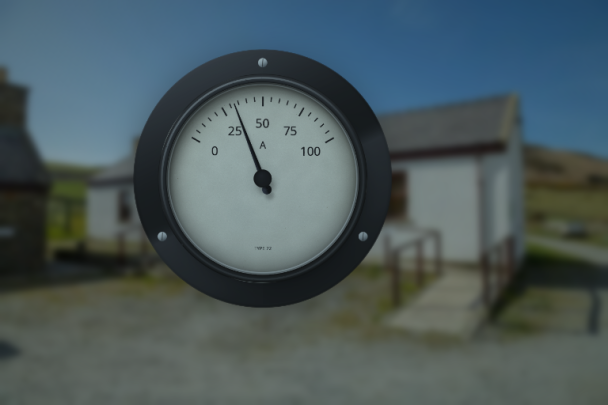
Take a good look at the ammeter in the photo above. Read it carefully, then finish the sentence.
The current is 32.5 A
